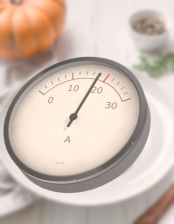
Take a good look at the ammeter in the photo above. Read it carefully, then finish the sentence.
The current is 18 A
